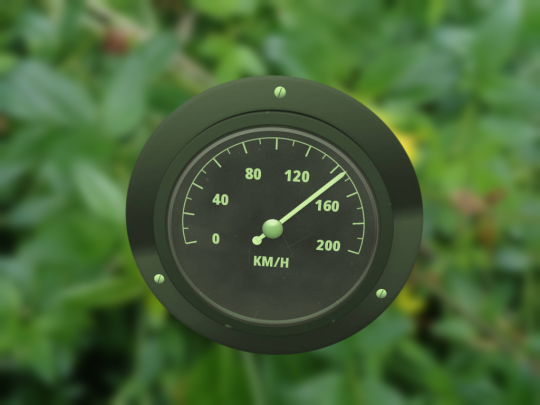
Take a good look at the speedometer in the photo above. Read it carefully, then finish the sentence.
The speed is 145 km/h
